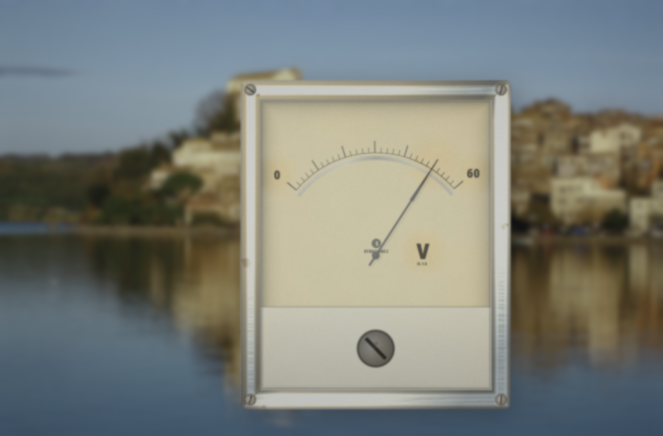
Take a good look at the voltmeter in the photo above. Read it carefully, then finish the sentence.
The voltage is 50 V
